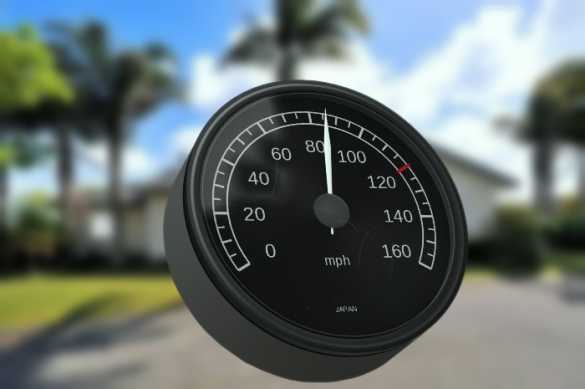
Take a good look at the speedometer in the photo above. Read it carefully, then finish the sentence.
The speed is 85 mph
